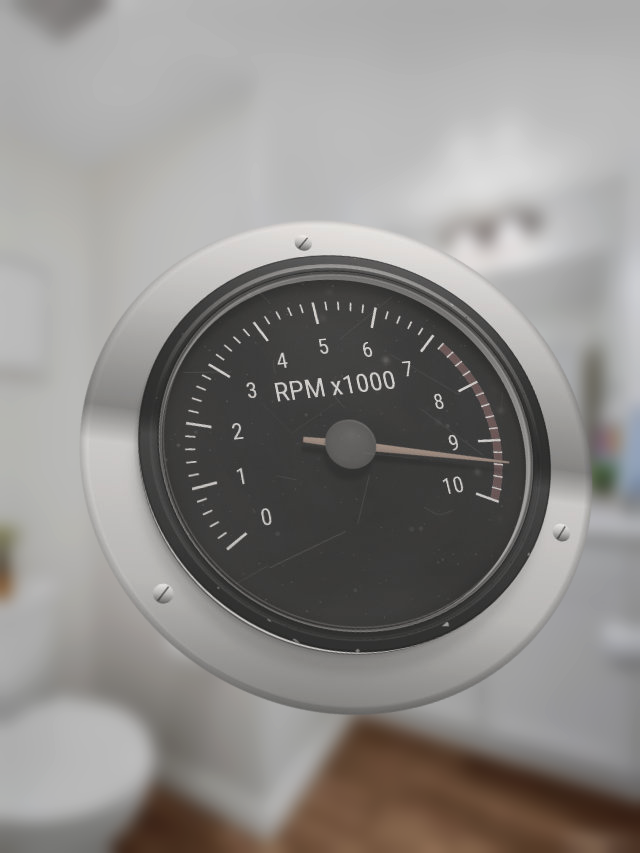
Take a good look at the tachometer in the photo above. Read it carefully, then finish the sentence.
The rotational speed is 9400 rpm
